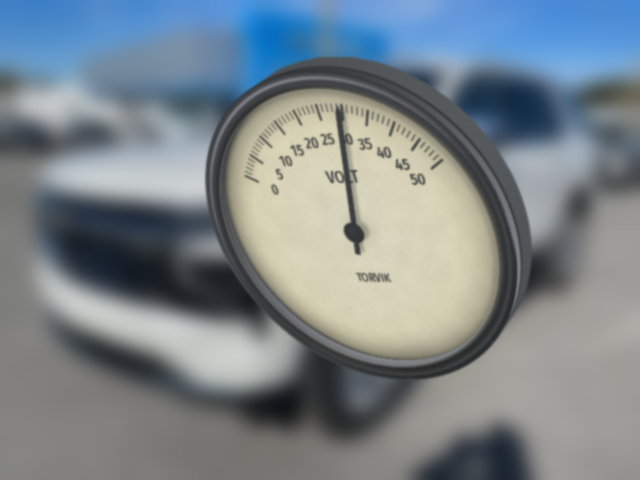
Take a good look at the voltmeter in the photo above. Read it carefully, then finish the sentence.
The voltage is 30 V
